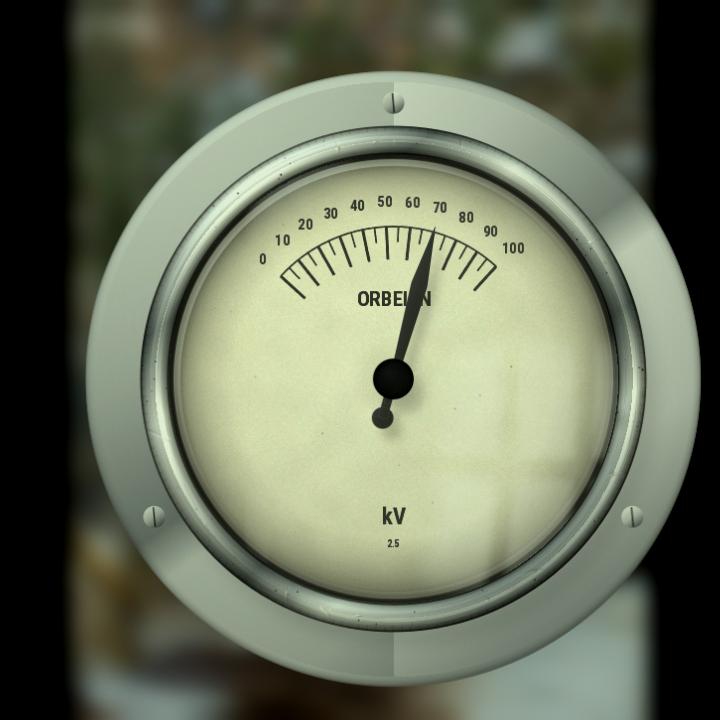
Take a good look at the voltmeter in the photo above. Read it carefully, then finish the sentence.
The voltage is 70 kV
